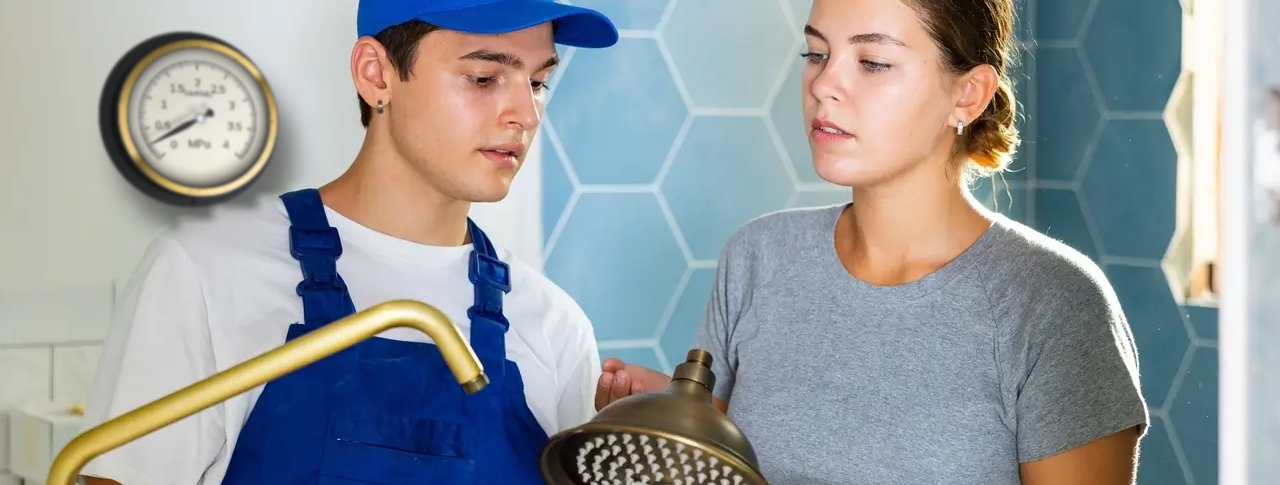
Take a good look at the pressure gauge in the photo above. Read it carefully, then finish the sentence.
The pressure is 0.25 MPa
